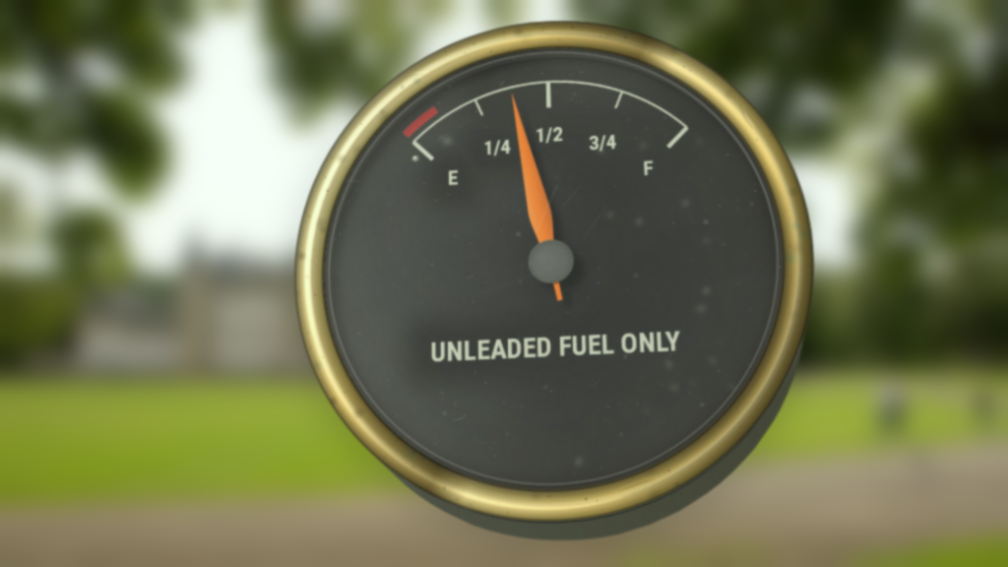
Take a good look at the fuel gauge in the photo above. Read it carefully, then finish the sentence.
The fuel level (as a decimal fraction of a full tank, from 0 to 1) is 0.375
